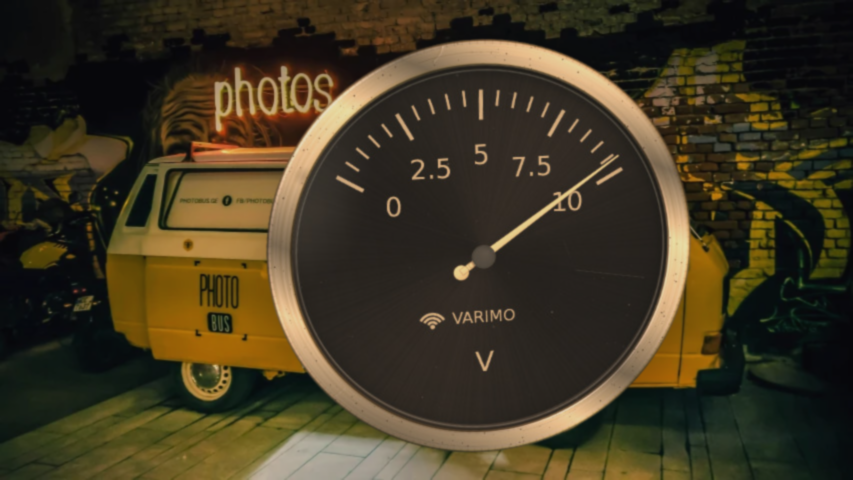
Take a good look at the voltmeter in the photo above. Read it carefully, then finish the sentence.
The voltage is 9.5 V
